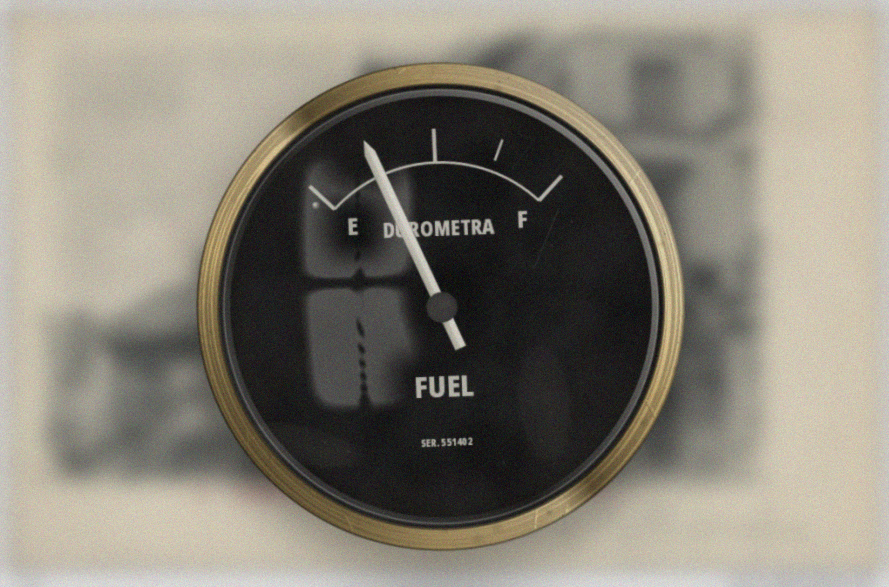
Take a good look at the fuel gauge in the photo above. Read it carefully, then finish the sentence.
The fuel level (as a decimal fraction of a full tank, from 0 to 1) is 0.25
